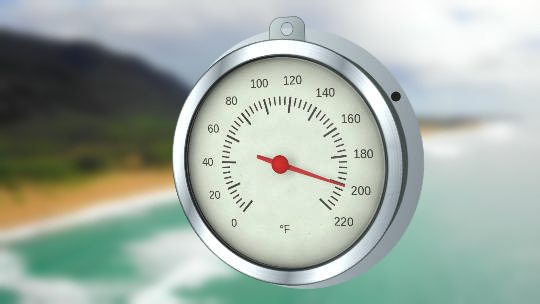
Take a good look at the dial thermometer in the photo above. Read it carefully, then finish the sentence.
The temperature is 200 °F
